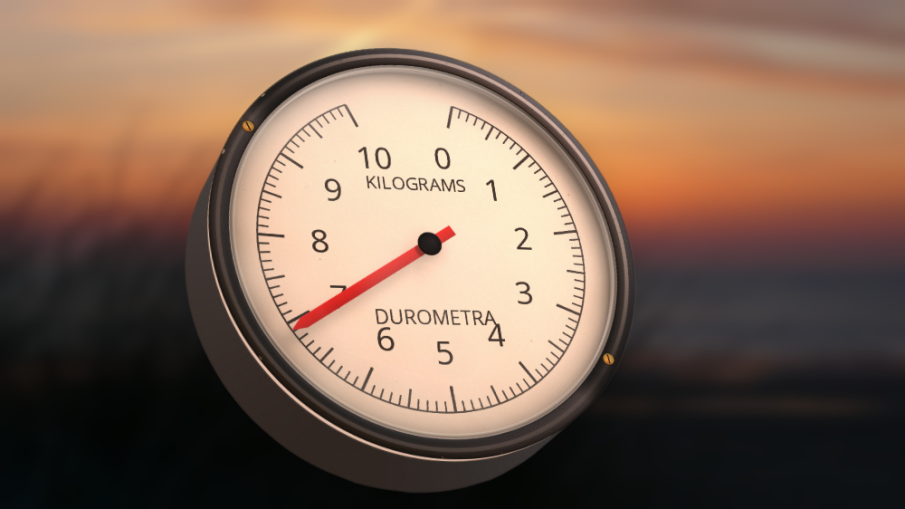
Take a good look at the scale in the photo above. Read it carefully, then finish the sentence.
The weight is 6.9 kg
